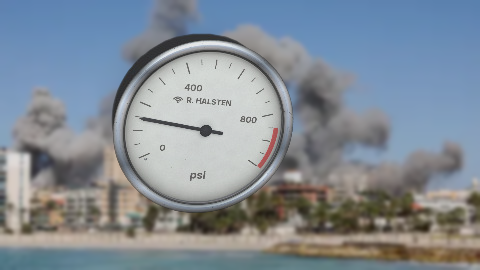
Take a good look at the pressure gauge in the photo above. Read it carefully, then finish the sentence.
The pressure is 150 psi
